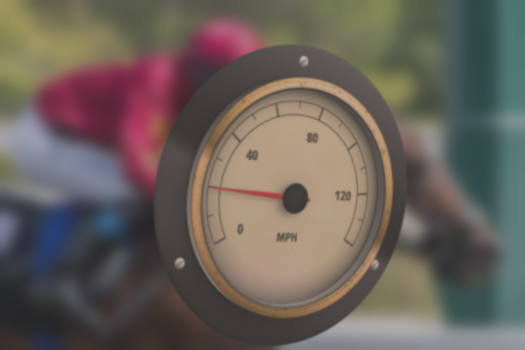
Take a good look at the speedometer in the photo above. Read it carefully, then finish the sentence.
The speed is 20 mph
